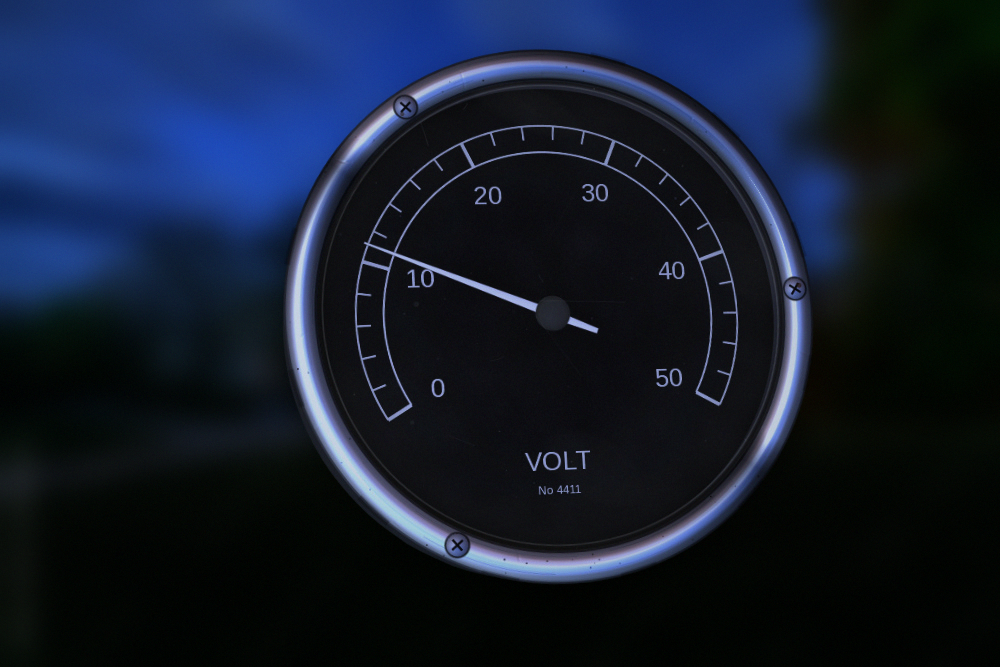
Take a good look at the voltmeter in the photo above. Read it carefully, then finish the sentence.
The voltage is 11 V
